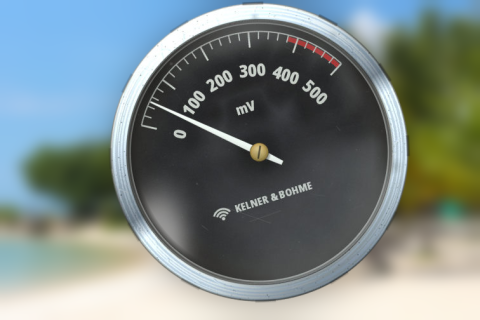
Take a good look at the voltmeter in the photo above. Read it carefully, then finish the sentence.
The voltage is 50 mV
